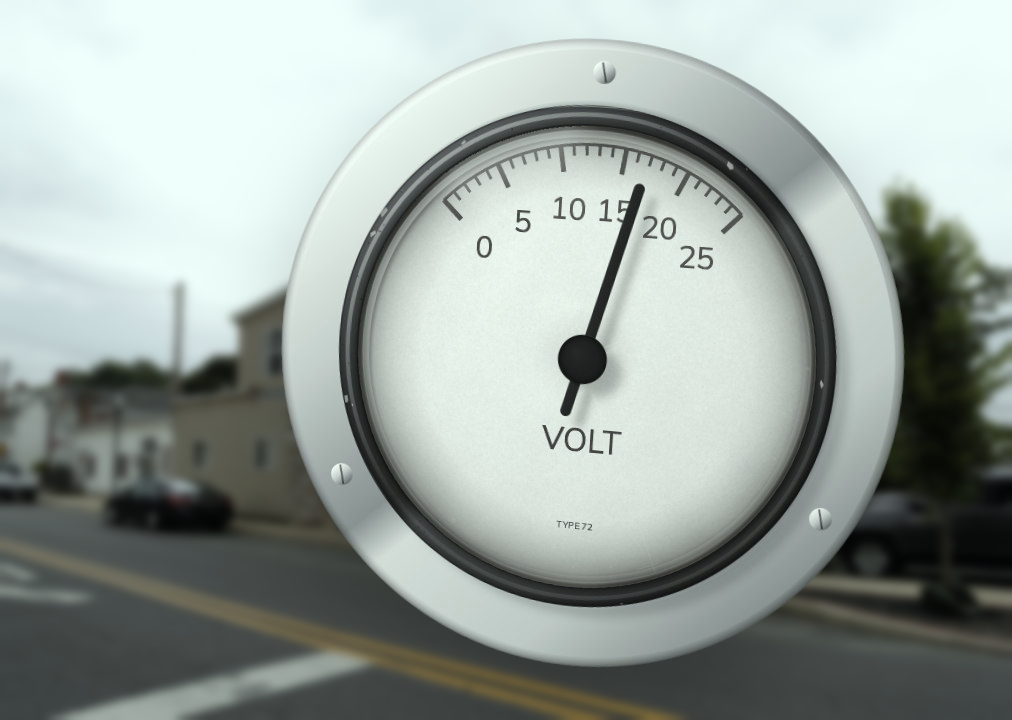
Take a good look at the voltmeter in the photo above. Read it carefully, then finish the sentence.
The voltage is 17 V
